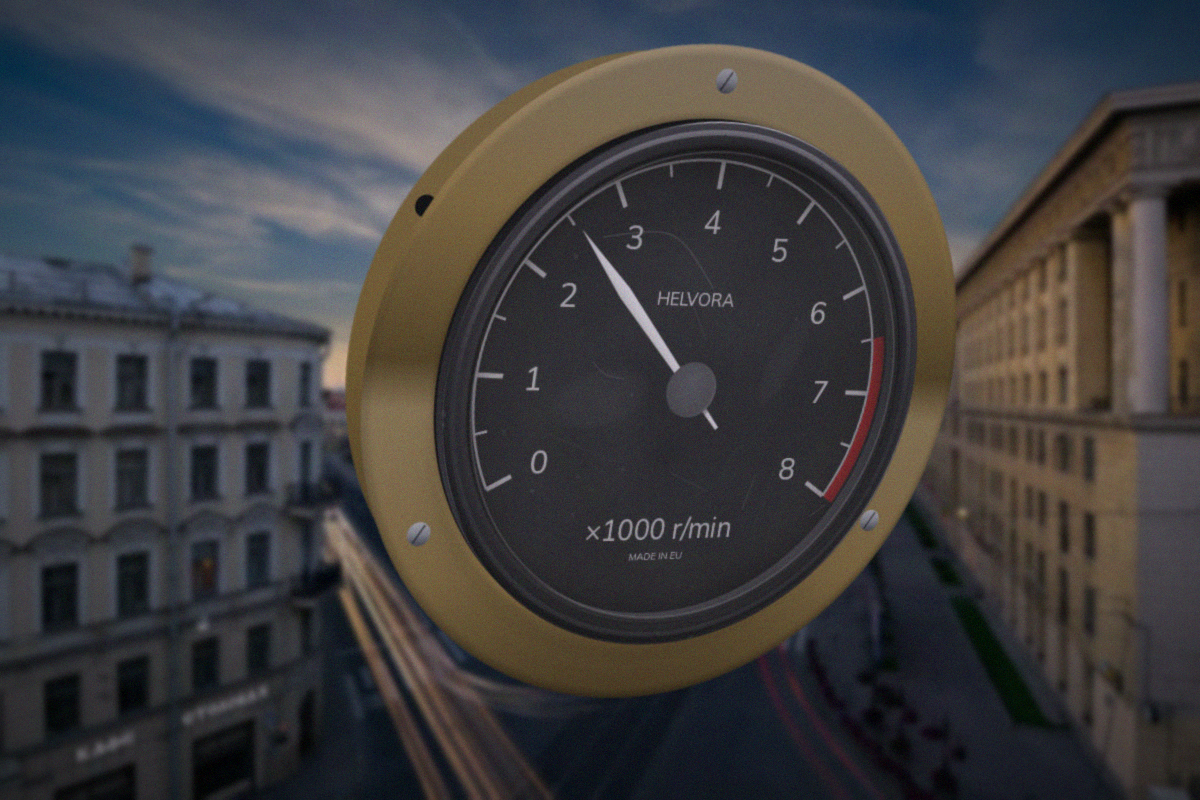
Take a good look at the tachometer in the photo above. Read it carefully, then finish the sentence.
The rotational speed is 2500 rpm
